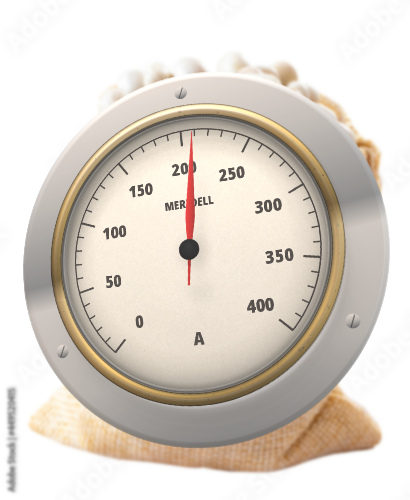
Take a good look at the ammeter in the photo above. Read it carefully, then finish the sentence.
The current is 210 A
